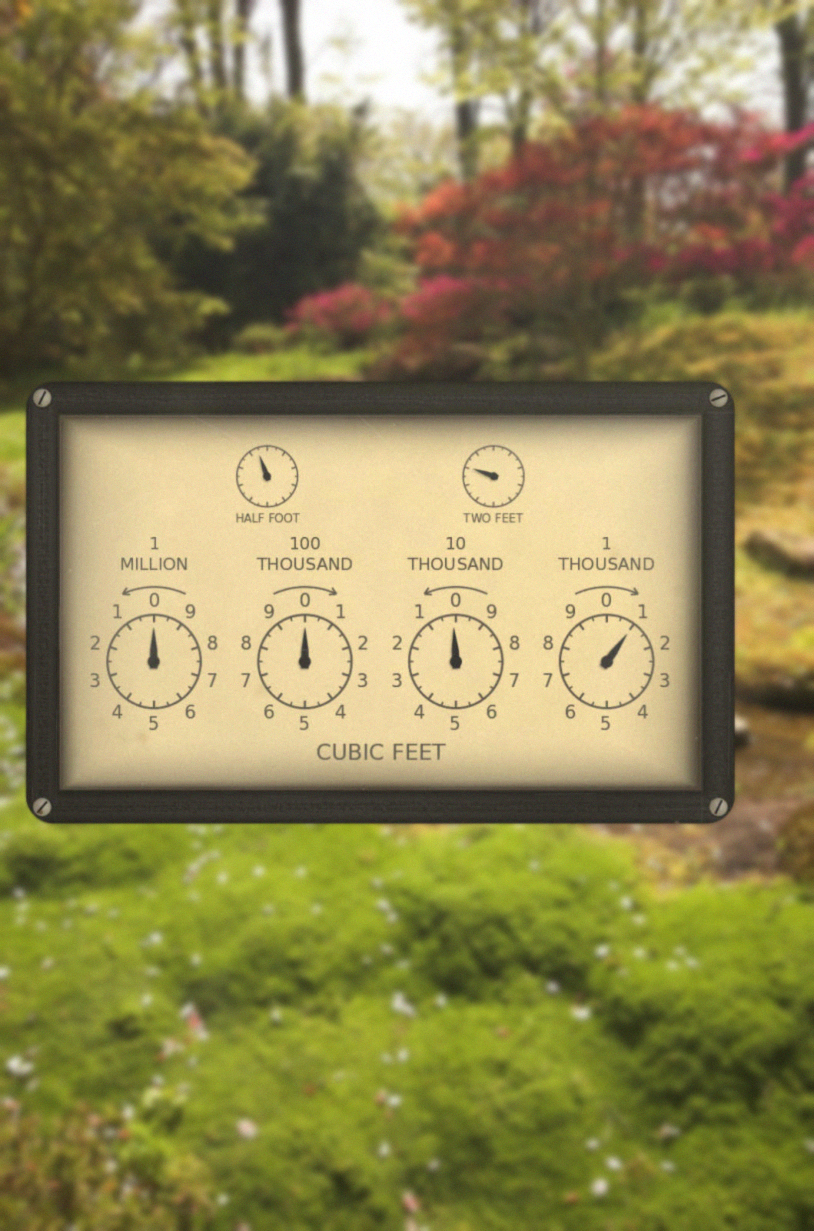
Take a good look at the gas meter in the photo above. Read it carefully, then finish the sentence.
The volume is 100 ft³
